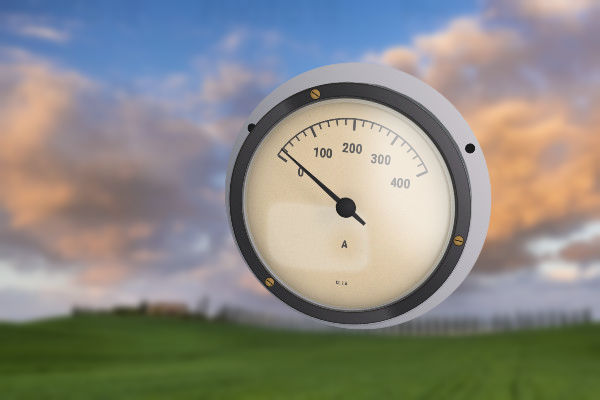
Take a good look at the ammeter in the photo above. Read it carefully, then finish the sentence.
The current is 20 A
